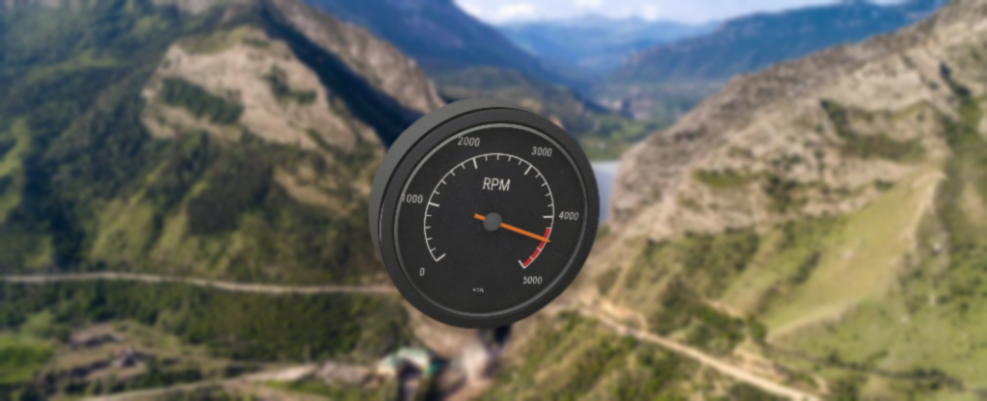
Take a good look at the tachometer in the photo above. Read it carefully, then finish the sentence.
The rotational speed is 4400 rpm
